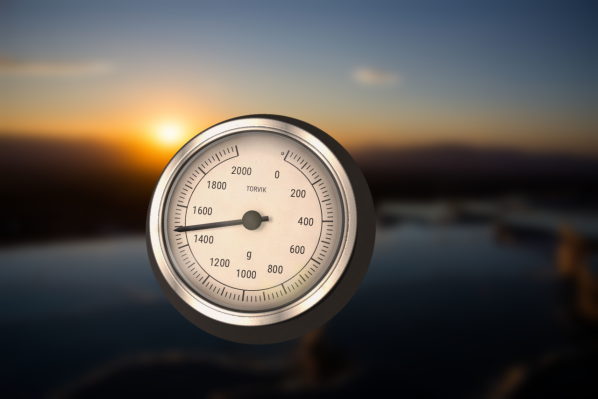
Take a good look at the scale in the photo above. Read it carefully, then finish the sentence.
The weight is 1480 g
